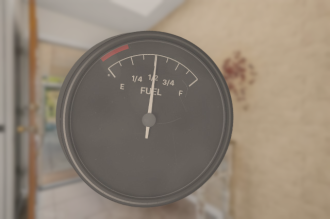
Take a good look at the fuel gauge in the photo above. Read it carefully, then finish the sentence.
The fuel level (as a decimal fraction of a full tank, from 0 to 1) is 0.5
